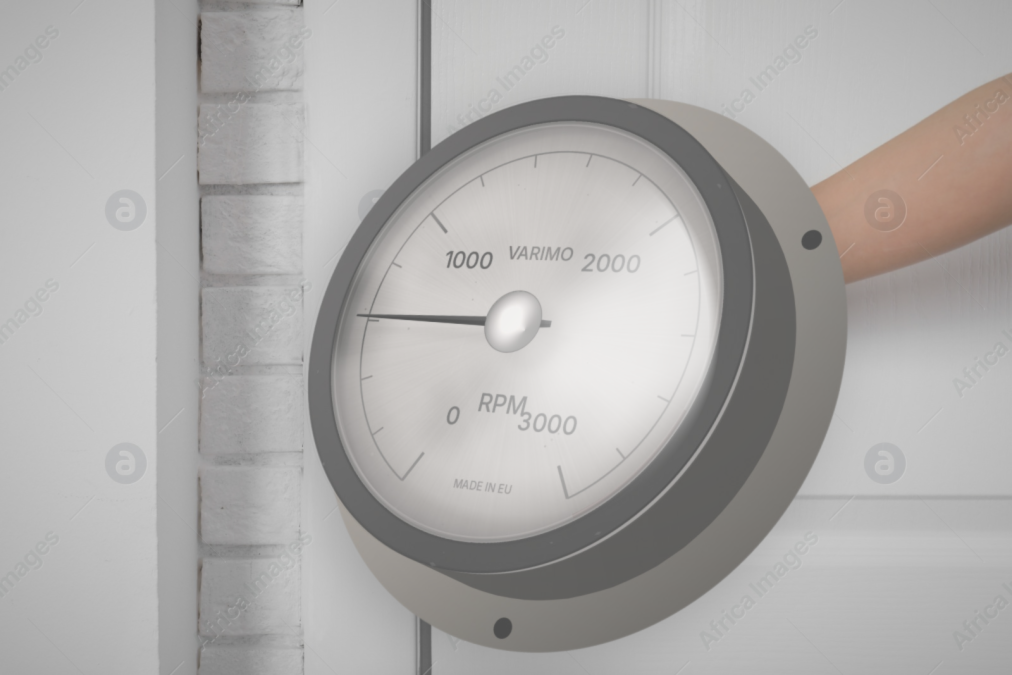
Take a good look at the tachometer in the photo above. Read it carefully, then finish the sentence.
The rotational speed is 600 rpm
